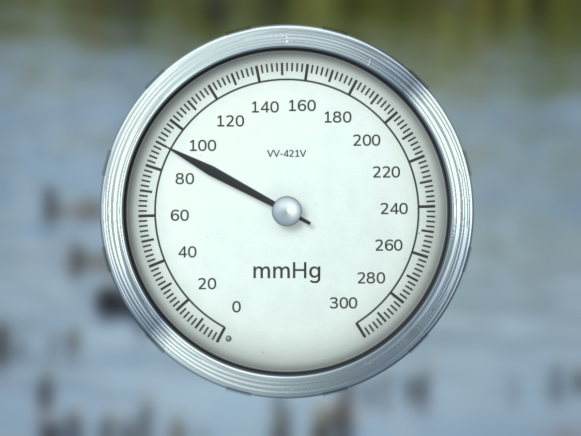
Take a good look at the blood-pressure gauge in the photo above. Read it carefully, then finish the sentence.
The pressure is 90 mmHg
